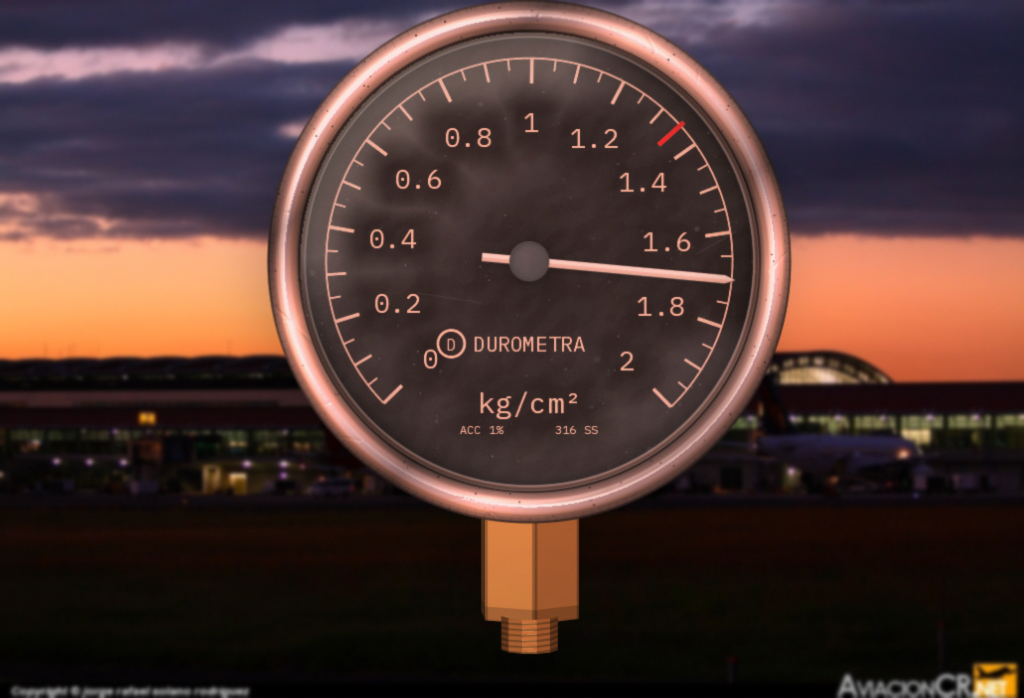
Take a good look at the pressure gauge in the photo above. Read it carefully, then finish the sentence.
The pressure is 1.7 kg/cm²
